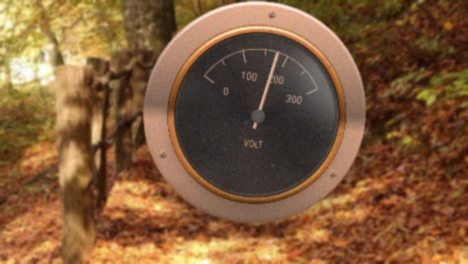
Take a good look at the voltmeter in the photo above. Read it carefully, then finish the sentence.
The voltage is 175 V
